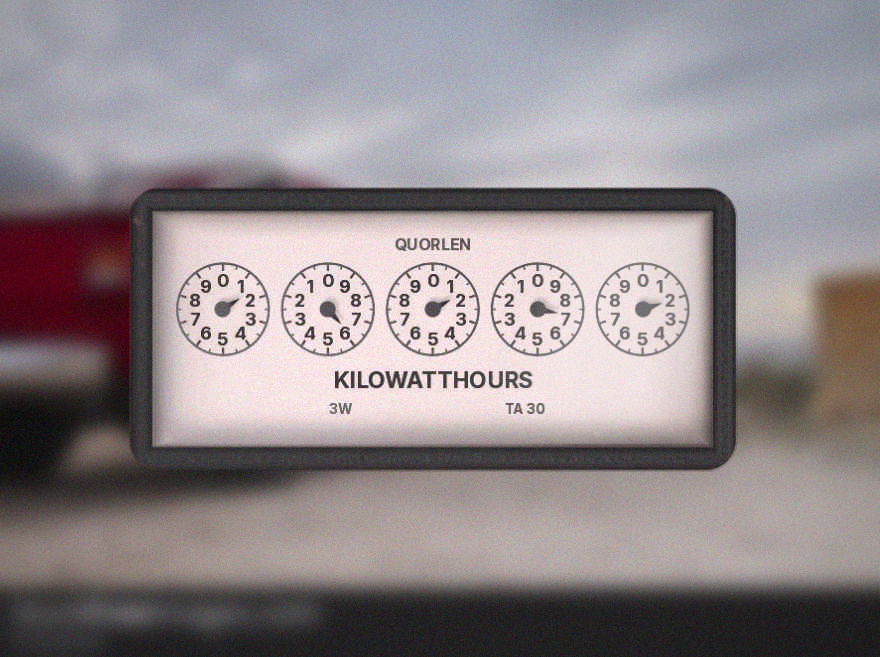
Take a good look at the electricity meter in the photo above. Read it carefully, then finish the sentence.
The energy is 16172 kWh
